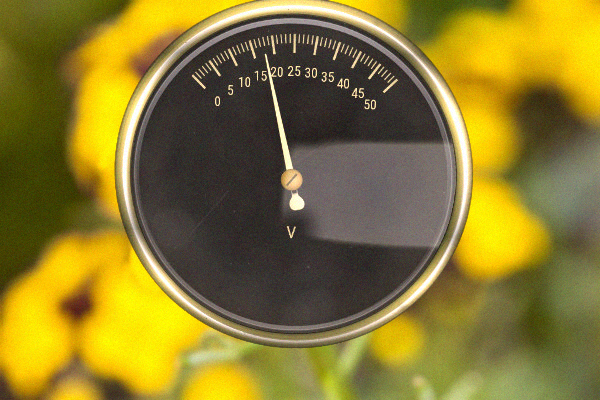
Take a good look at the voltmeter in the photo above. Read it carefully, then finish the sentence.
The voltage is 18 V
